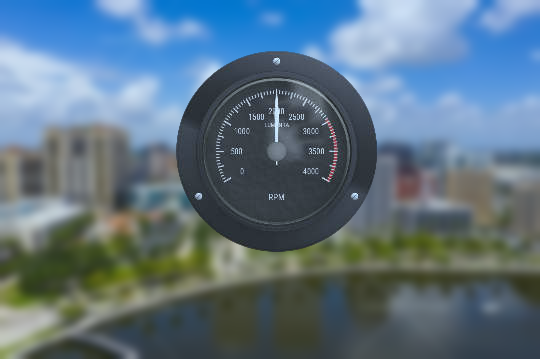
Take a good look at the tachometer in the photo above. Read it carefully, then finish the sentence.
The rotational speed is 2000 rpm
